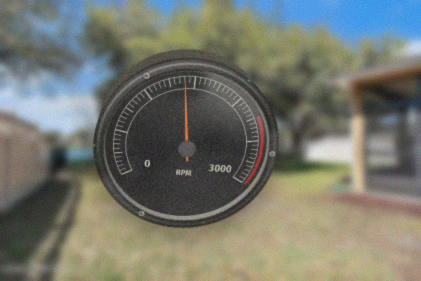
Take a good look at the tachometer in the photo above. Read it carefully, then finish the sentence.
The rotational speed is 1400 rpm
